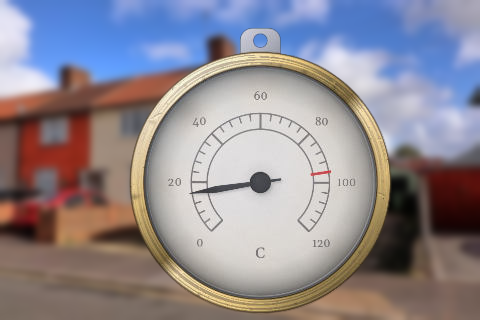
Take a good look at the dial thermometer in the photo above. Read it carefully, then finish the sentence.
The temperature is 16 °C
